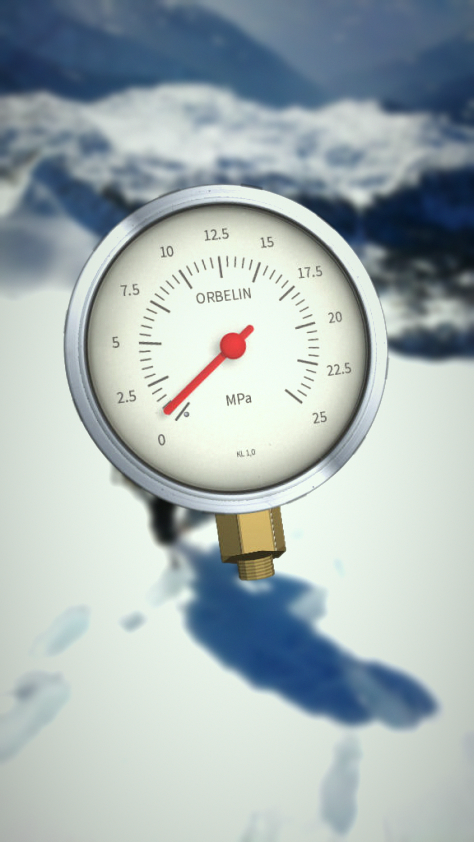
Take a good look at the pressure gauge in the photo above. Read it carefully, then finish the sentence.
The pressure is 0.75 MPa
